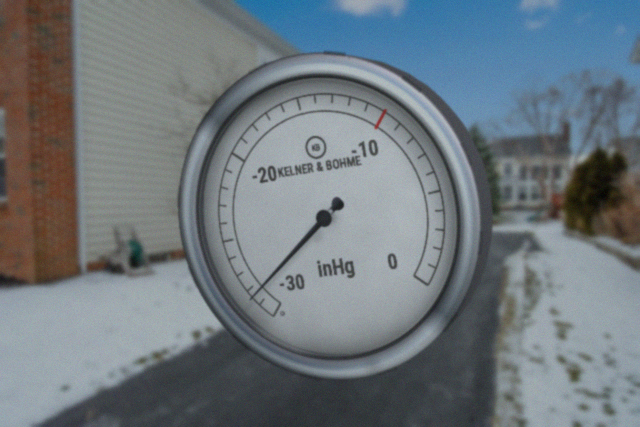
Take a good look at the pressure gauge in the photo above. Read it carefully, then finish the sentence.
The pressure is -28.5 inHg
